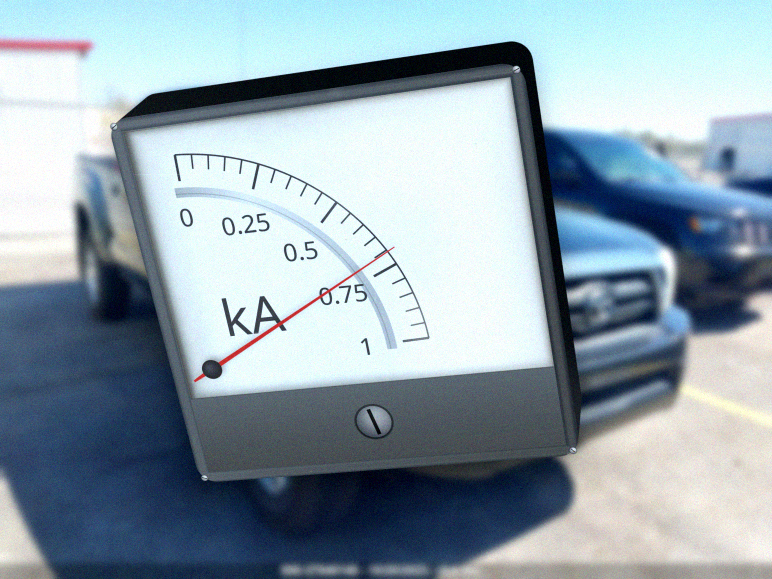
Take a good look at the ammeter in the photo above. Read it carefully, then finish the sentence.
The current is 0.7 kA
